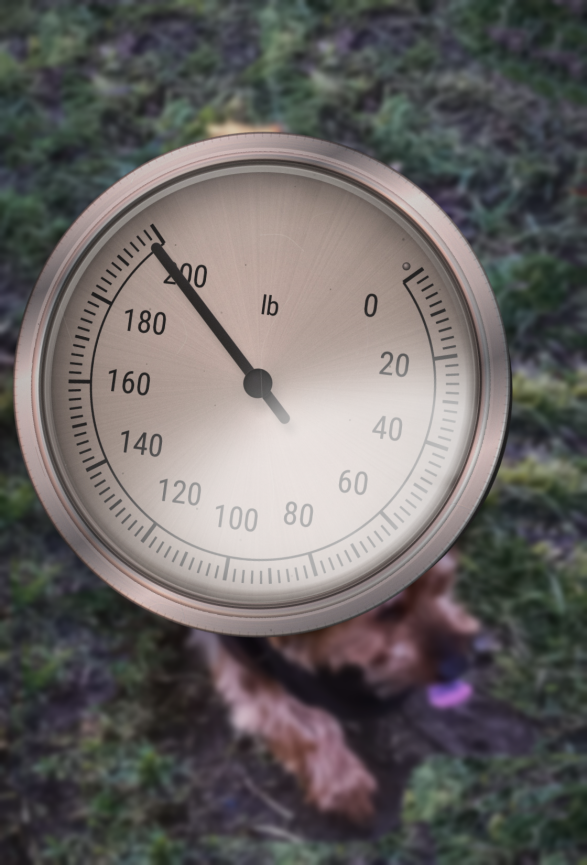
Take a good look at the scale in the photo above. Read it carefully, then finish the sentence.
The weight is 198 lb
